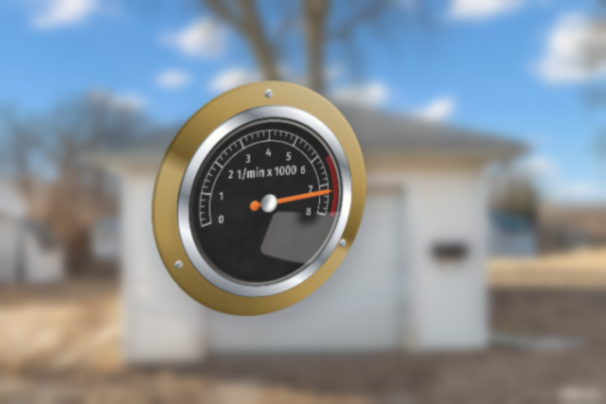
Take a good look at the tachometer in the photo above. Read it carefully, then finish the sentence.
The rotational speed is 7200 rpm
